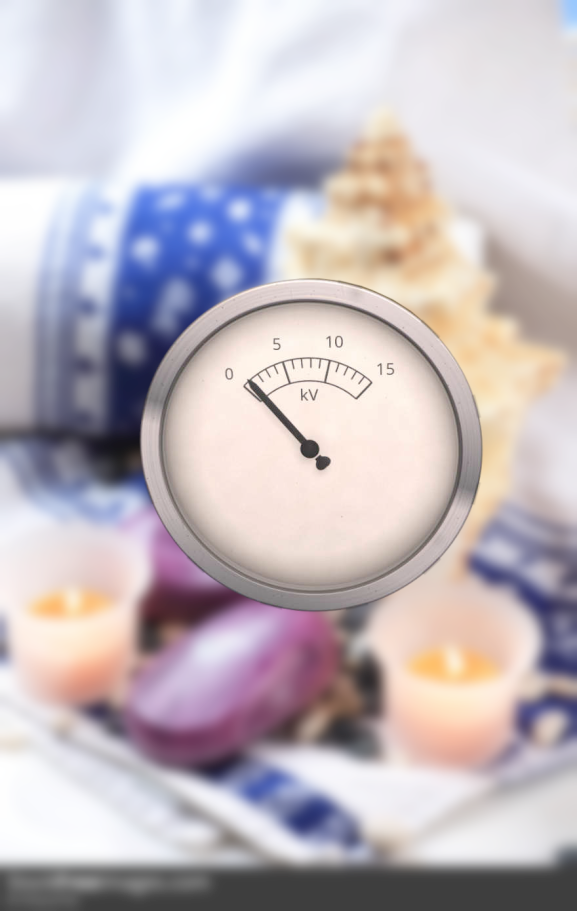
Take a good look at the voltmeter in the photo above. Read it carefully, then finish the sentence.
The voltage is 1 kV
